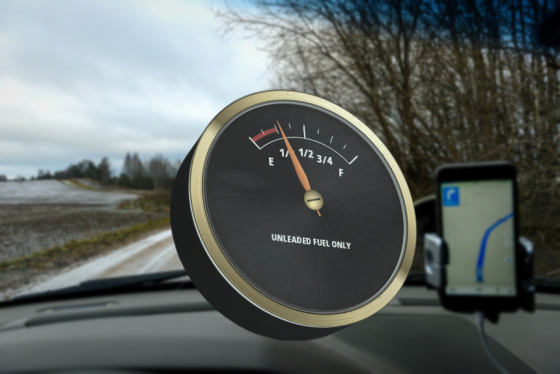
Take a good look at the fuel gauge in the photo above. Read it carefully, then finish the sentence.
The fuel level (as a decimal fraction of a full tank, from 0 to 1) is 0.25
